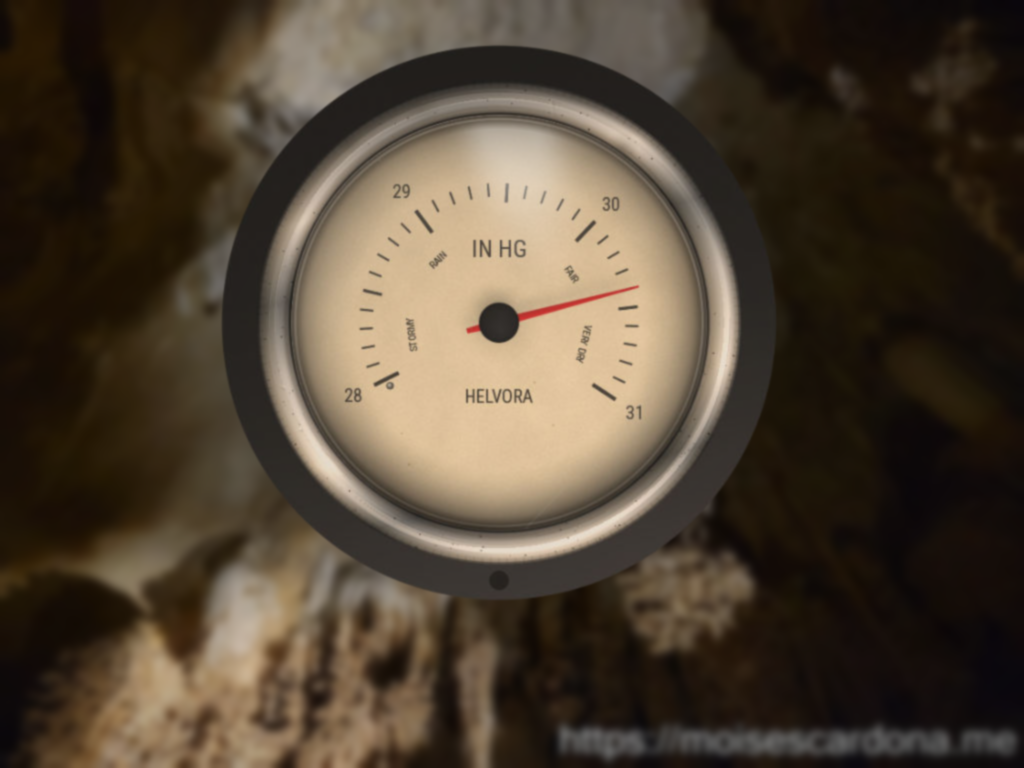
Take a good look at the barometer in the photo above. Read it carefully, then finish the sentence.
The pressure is 30.4 inHg
